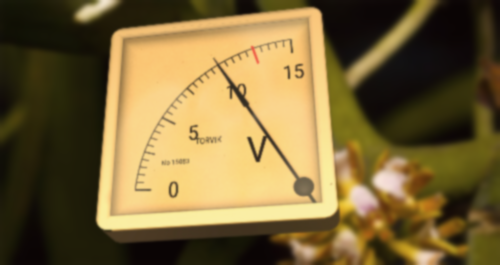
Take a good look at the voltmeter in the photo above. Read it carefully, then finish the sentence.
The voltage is 10 V
